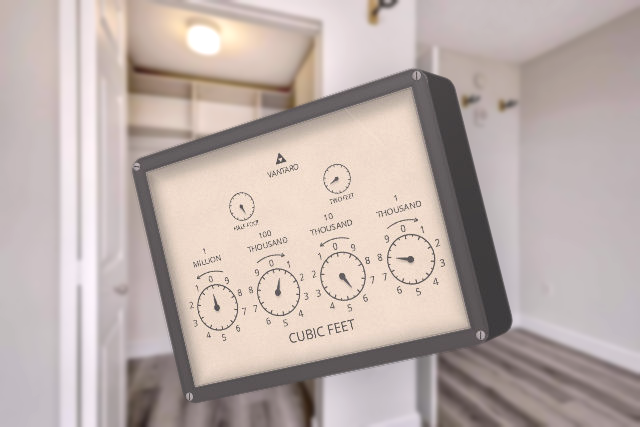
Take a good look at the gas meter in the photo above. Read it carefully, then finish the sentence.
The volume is 5800 ft³
